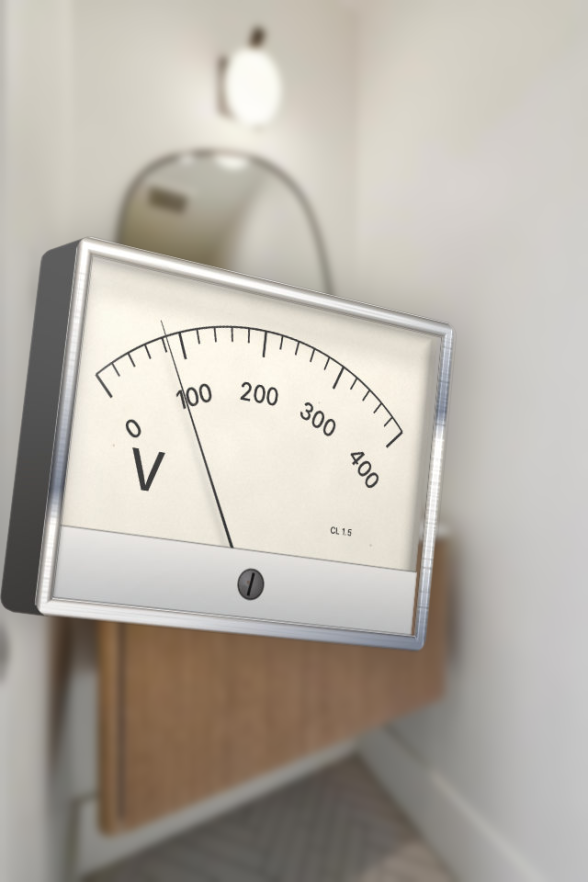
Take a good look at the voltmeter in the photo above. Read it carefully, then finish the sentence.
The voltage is 80 V
